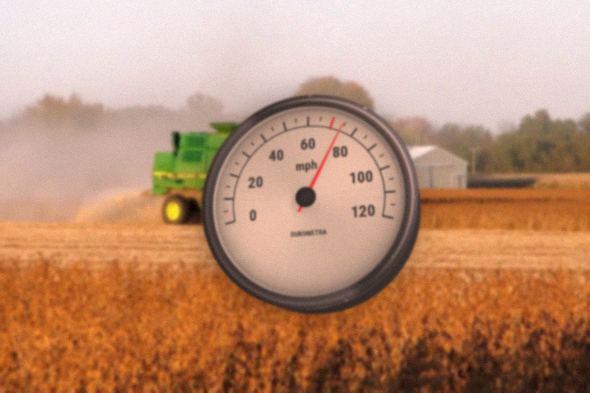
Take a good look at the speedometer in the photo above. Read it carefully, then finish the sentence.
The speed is 75 mph
